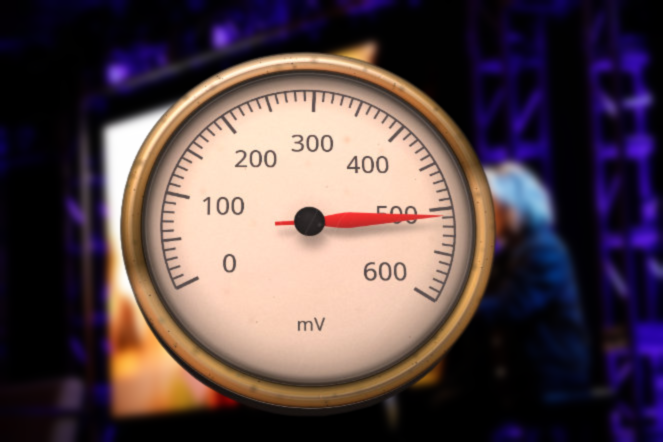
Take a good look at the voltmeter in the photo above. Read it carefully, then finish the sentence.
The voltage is 510 mV
